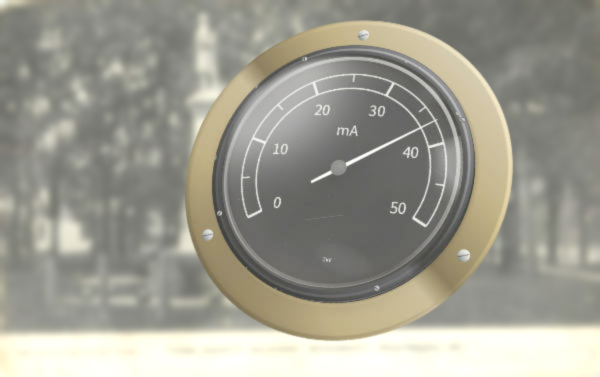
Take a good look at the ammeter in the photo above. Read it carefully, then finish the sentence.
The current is 37.5 mA
